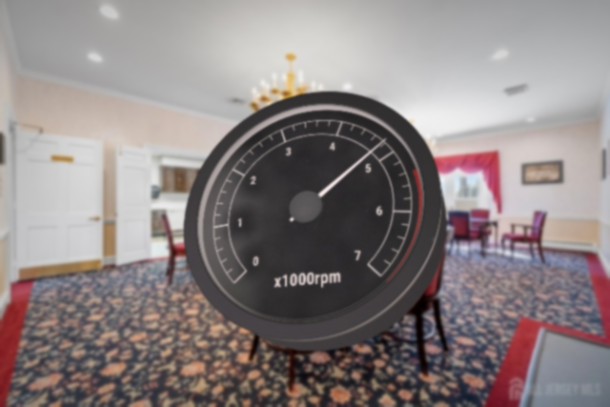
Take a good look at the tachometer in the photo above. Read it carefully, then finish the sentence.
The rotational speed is 4800 rpm
